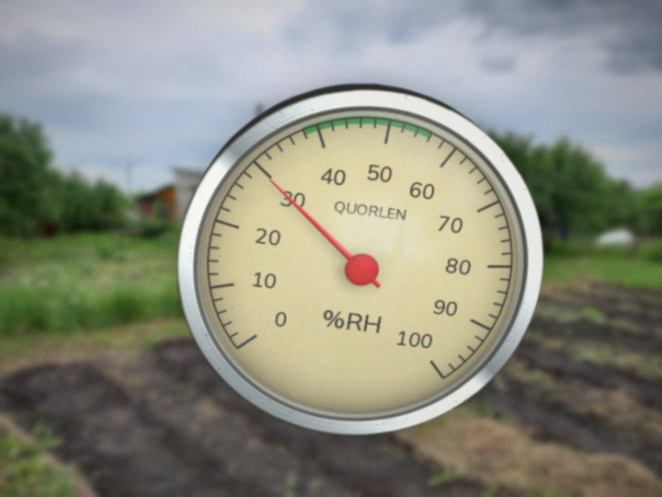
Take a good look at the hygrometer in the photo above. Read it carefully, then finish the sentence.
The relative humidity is 30 %
